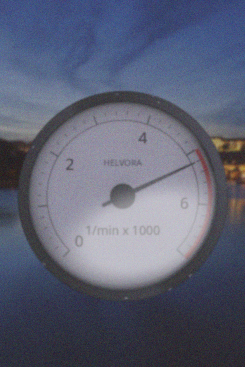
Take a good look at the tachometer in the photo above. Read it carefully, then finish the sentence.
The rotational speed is 5200 rpm
